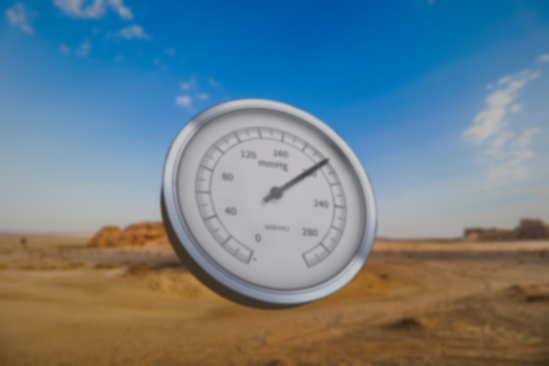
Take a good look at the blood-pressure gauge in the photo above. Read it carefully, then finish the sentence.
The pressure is 200 mmHg
